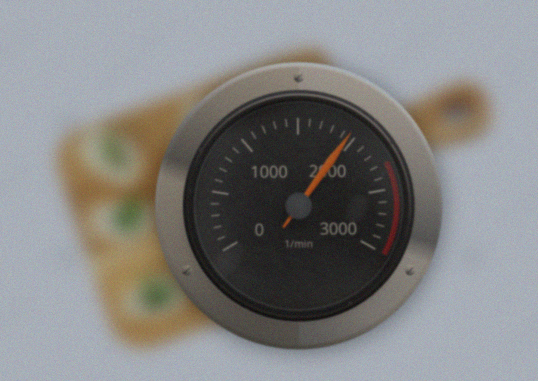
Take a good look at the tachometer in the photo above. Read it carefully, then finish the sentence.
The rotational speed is 1950 rpm
